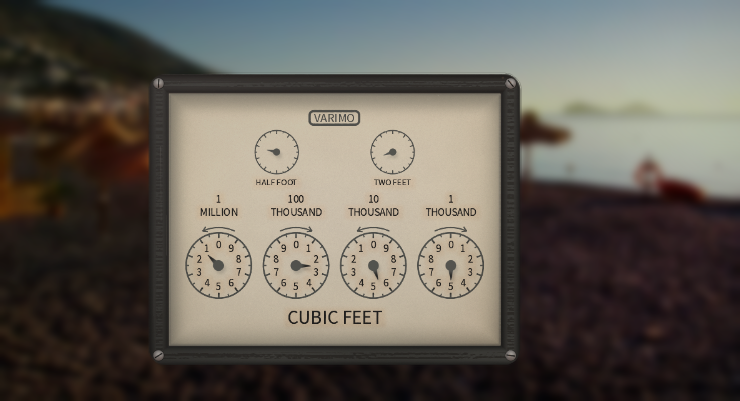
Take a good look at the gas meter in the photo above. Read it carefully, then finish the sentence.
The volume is 125500 ft³
